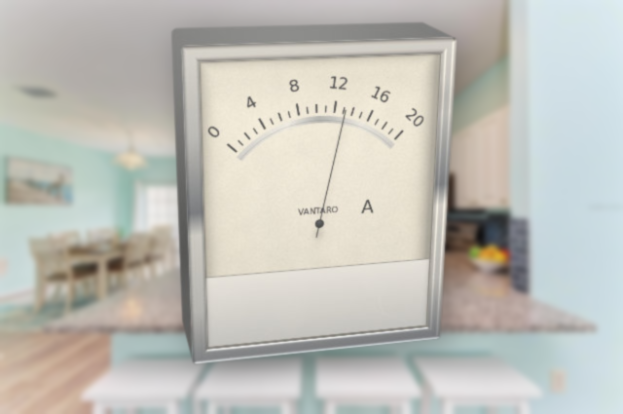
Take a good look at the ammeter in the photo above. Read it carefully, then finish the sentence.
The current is 13 A
